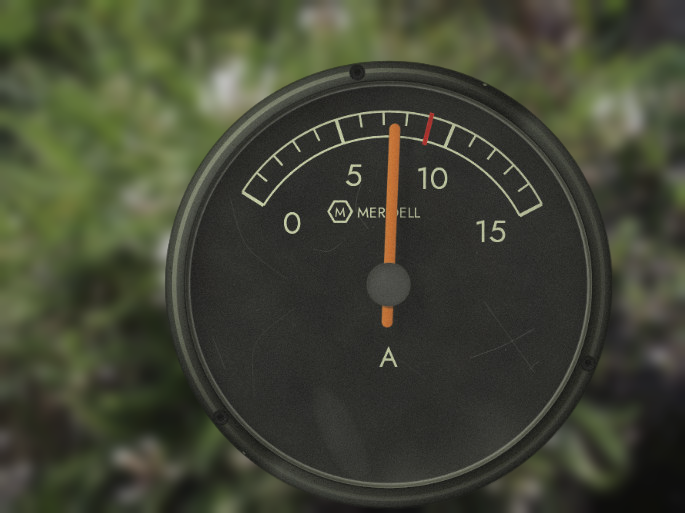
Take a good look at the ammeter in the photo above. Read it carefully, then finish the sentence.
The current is 7.5 A
